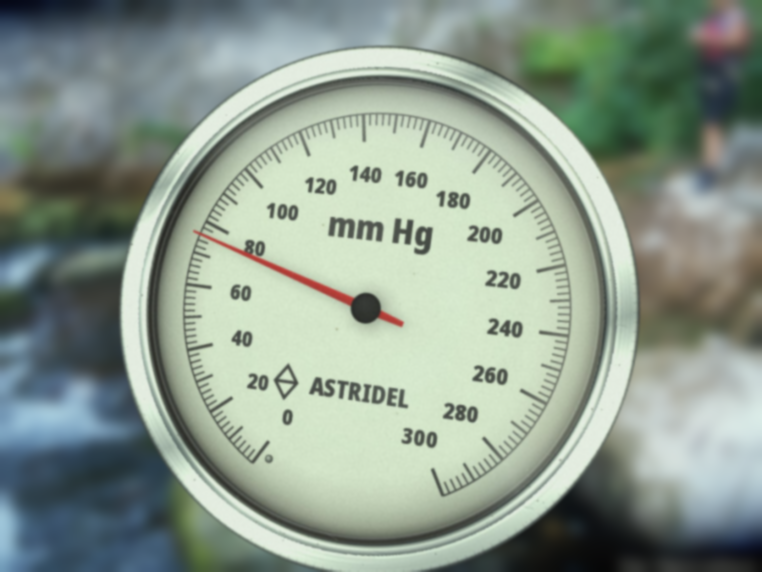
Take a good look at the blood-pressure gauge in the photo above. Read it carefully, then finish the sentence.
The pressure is 76 mmHg
